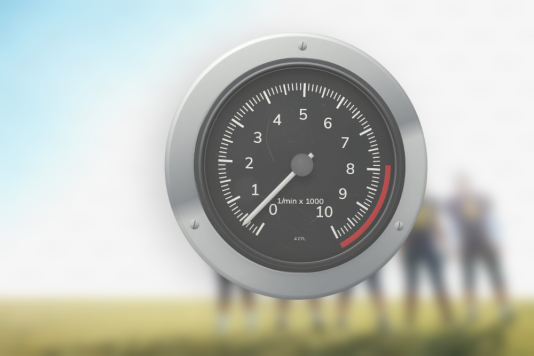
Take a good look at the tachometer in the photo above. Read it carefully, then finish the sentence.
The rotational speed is 400 rpm
